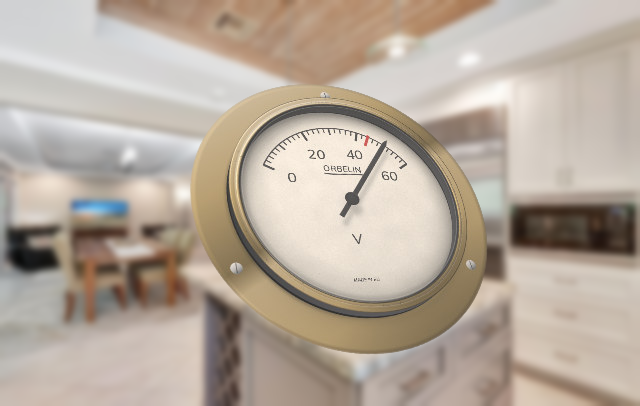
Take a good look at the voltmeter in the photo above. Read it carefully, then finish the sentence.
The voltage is 50 V
